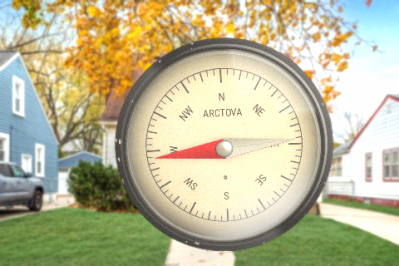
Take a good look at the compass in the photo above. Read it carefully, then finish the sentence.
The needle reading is 265 °
